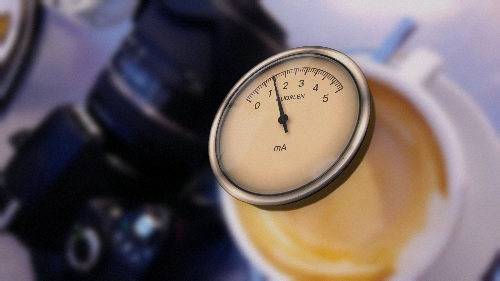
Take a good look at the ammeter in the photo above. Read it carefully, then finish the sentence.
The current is 1.5 mA
